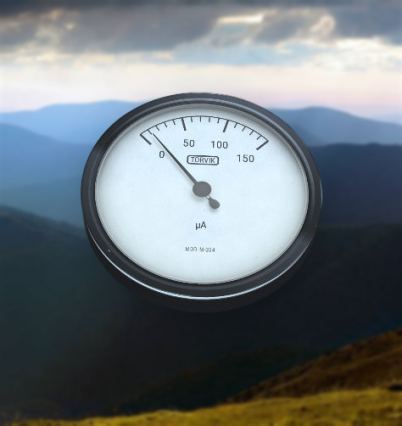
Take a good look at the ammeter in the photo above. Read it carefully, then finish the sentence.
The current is 10 µA
